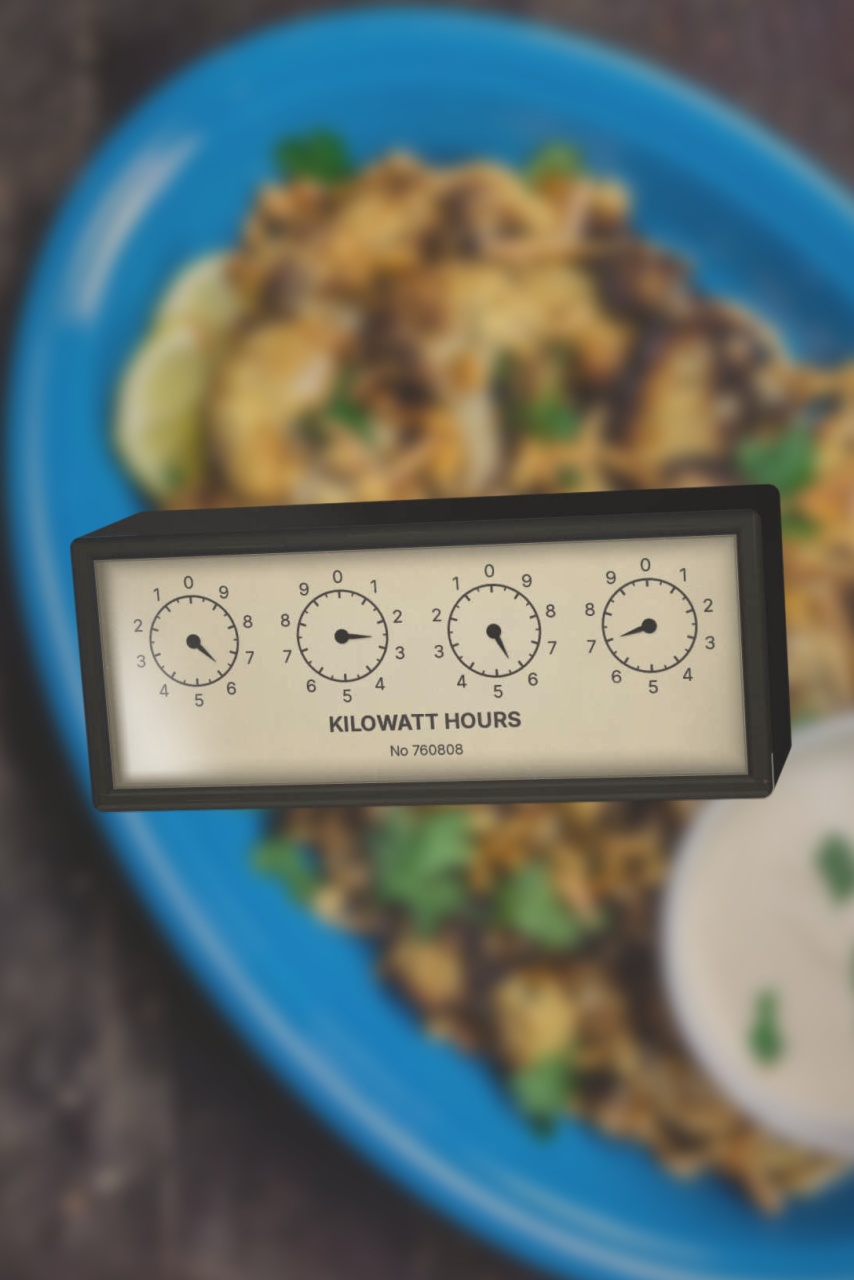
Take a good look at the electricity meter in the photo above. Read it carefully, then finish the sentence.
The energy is 6257 kWh
